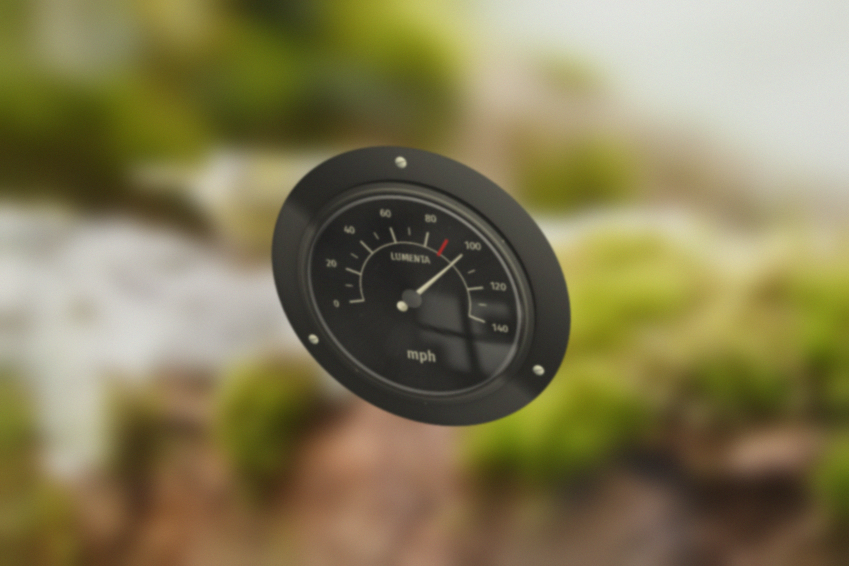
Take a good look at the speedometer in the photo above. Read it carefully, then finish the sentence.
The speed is 100 mph
